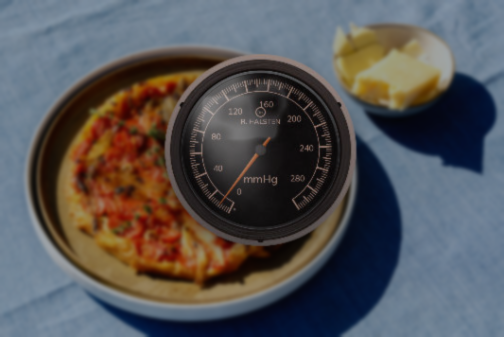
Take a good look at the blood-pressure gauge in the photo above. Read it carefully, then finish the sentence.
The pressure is 10 mmHg
